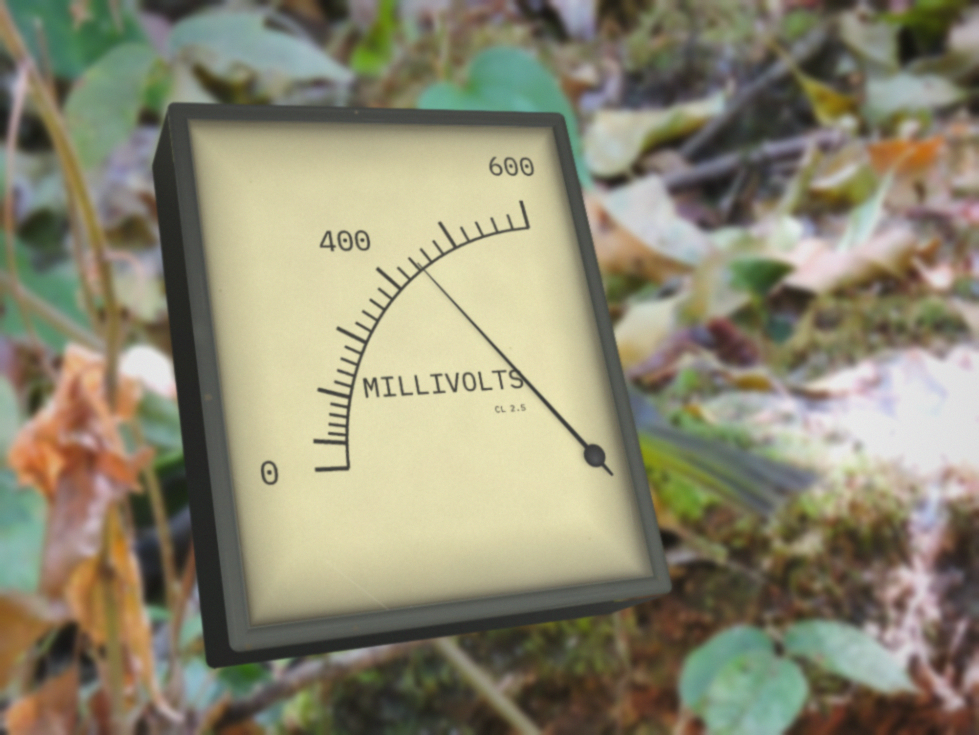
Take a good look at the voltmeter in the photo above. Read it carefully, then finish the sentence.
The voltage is 440 mV
